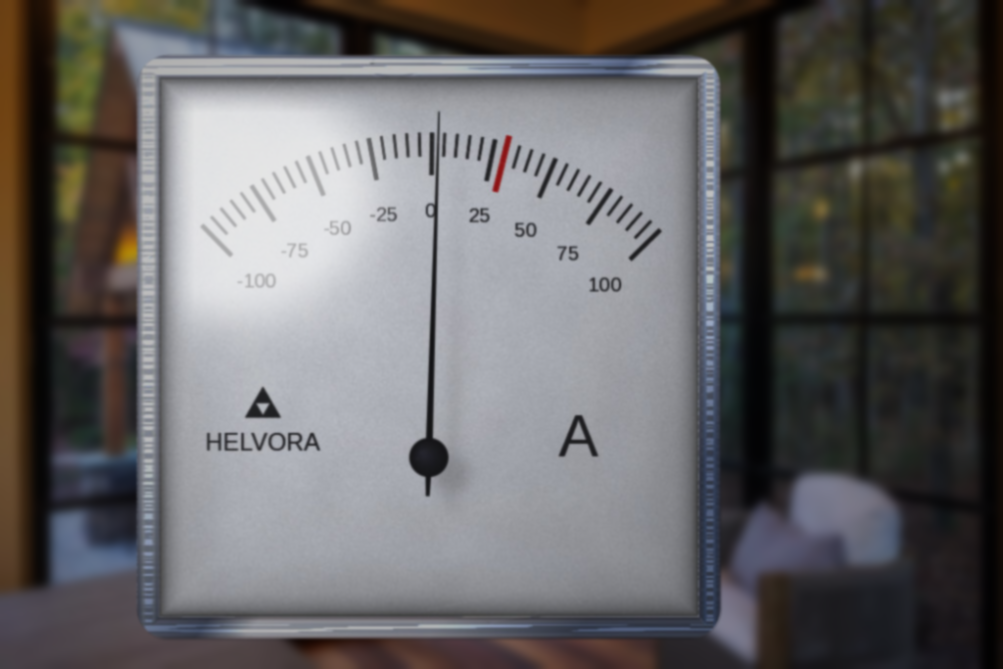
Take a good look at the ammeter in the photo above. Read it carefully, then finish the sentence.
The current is 2.5 A
